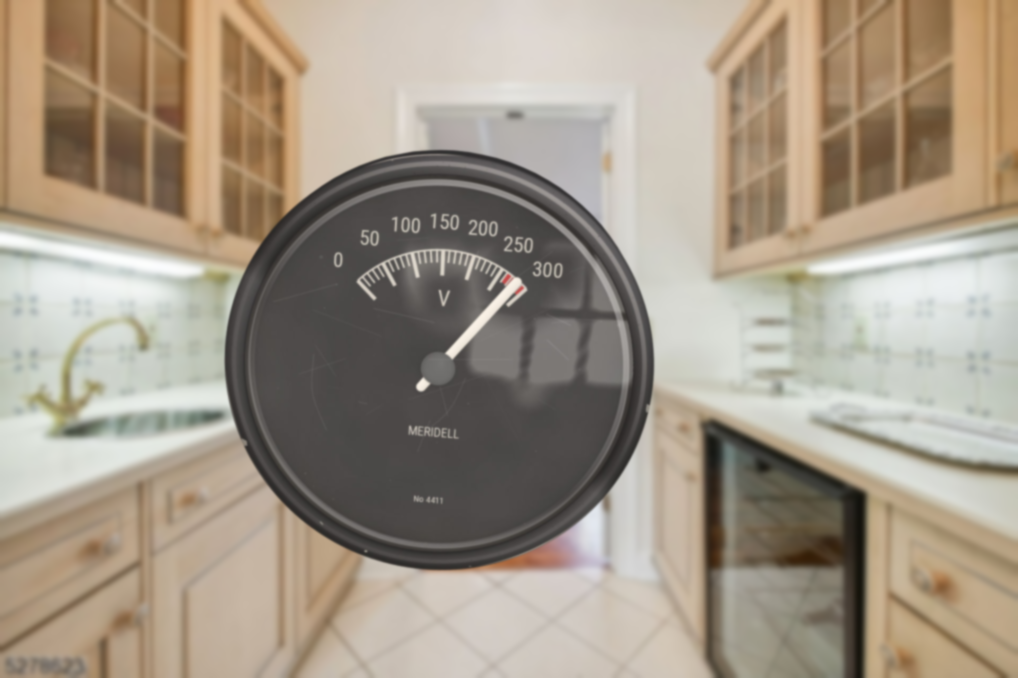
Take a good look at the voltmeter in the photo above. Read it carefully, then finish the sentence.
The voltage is 280 V
